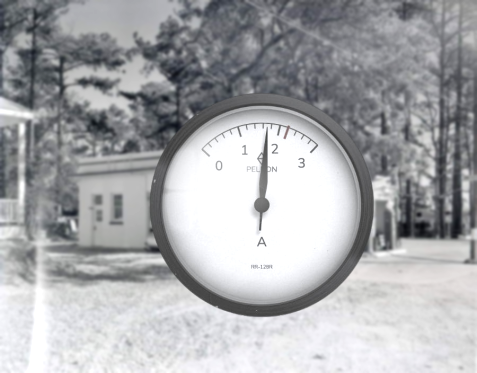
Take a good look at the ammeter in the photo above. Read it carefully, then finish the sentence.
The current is 1.7 A
